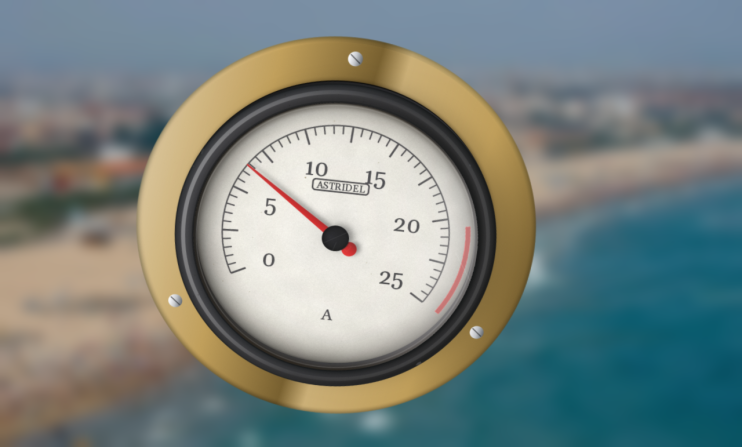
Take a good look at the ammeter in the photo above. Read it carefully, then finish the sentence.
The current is 6.5 A
